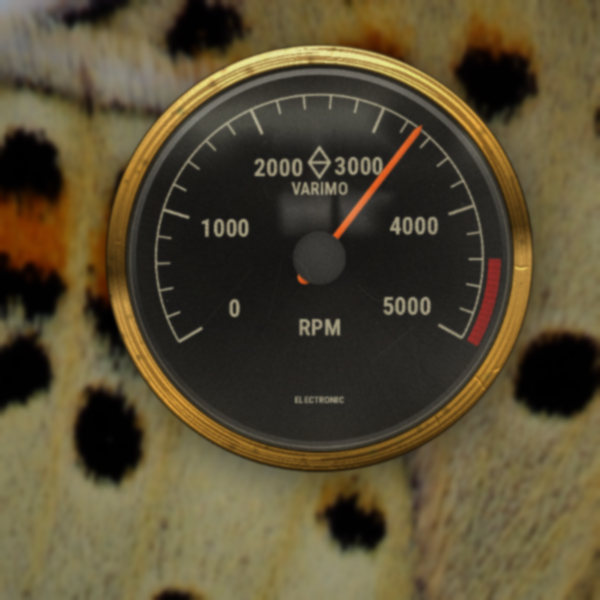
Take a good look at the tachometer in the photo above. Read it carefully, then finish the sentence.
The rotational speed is 3300 rpm
